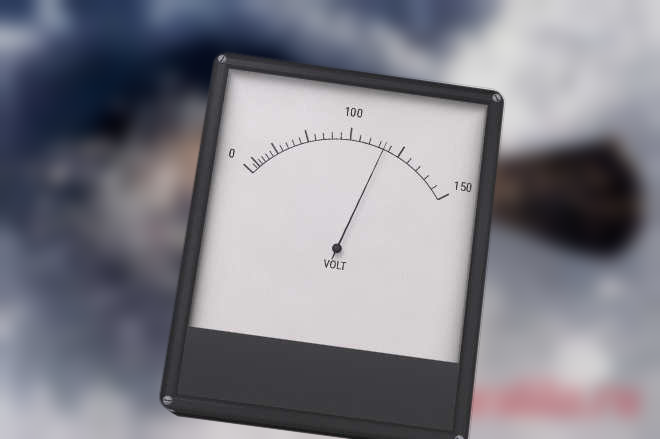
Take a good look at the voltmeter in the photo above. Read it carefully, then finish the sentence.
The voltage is 117.5 V
